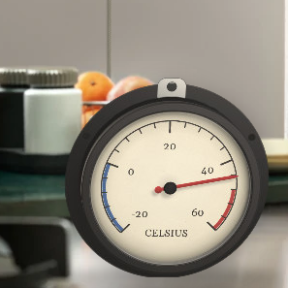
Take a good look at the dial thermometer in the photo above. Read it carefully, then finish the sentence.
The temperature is 44 °C
